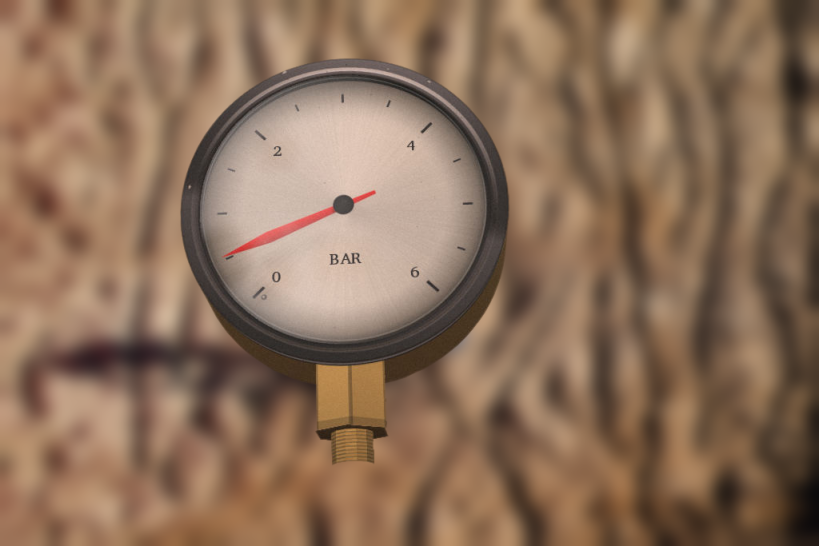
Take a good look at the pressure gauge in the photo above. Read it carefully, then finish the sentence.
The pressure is 0.5 bar
